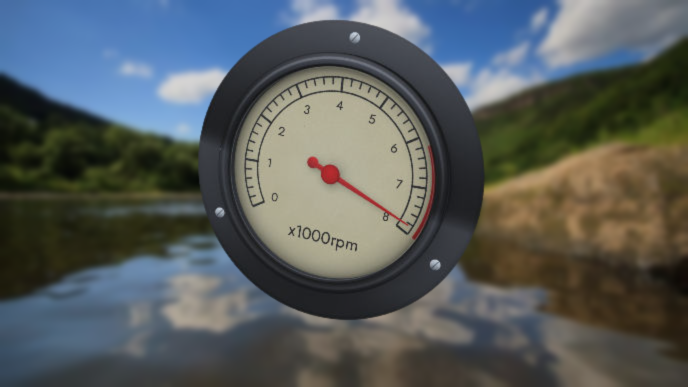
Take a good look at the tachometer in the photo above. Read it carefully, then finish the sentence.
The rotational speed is 7800 rpm
